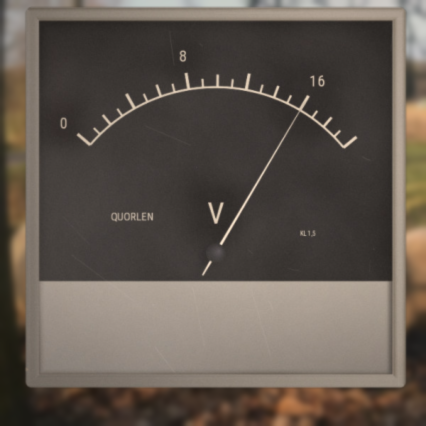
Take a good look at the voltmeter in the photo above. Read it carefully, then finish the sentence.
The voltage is 16 V
